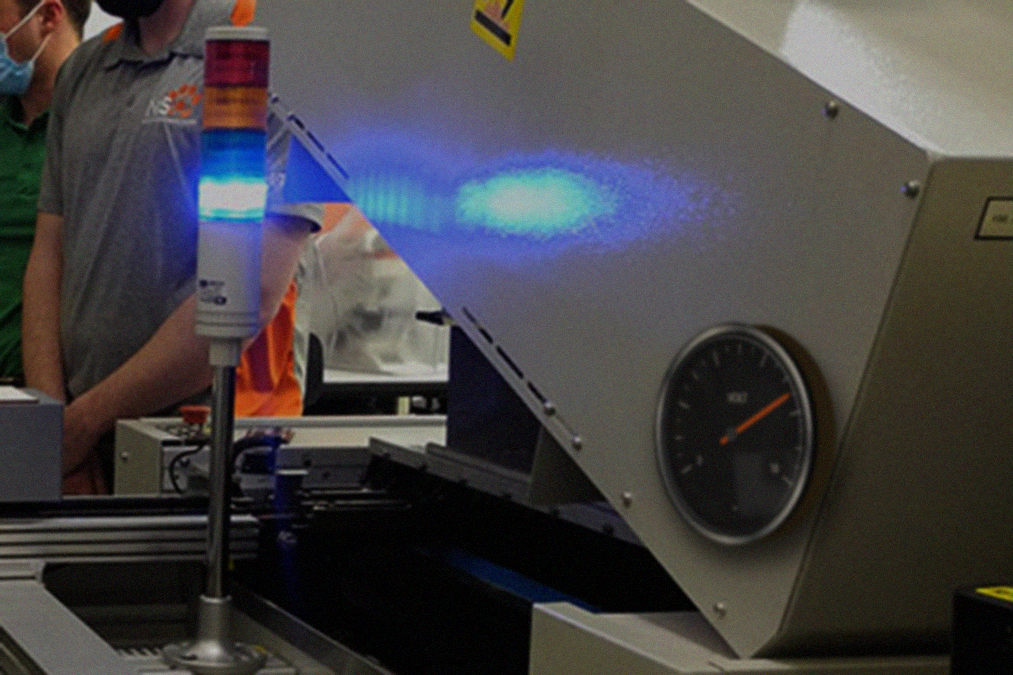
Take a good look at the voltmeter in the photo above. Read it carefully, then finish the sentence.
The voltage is 7.5 V
